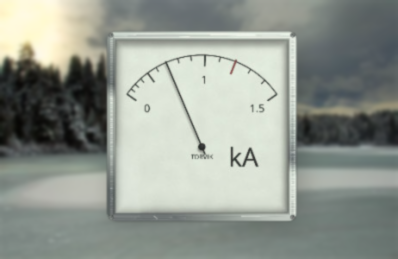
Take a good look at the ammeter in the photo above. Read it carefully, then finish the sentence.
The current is 0.7 kA
